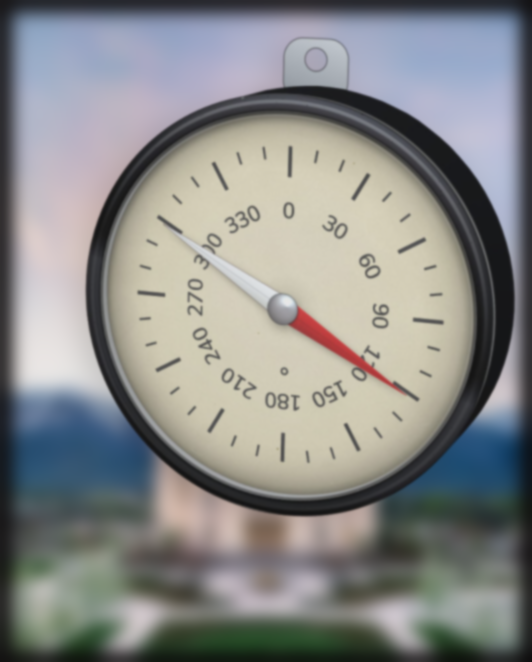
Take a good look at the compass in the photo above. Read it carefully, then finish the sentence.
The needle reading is 120 °
